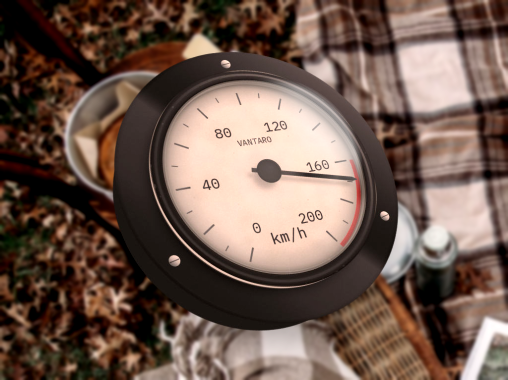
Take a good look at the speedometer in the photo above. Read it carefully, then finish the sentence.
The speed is 170 km/h
